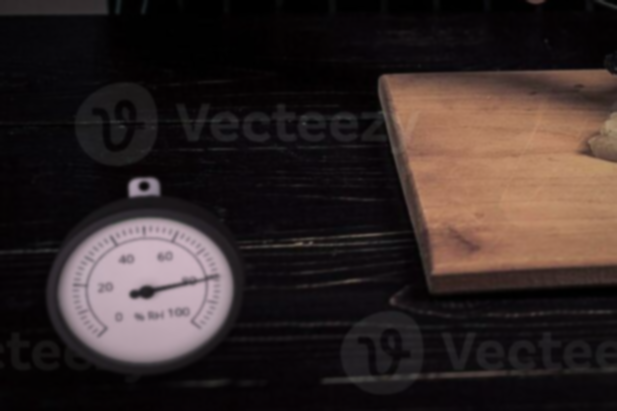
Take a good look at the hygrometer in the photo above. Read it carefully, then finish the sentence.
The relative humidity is 80 %
